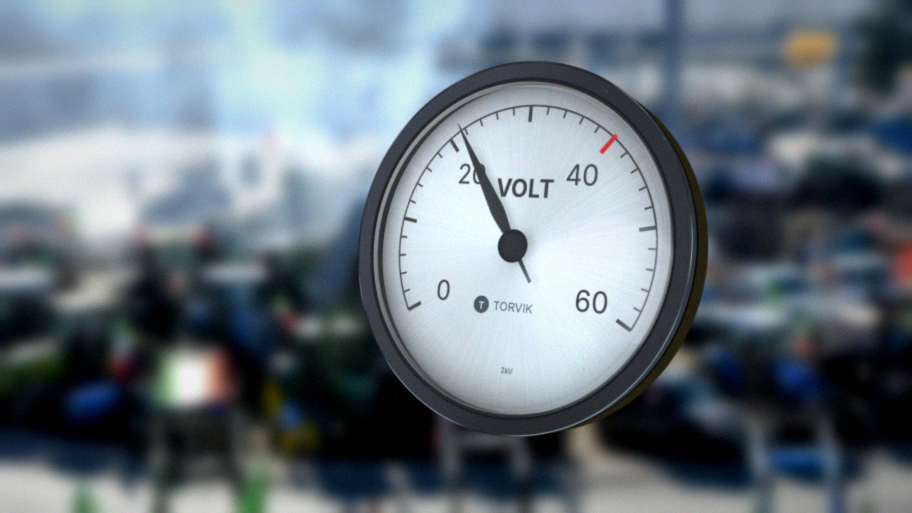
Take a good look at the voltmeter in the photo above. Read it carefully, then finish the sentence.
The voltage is 22 V
